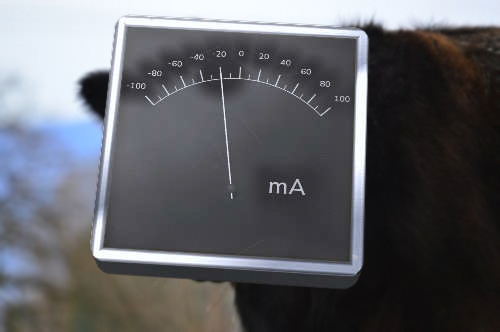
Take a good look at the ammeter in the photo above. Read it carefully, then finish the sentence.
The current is -20 mA
